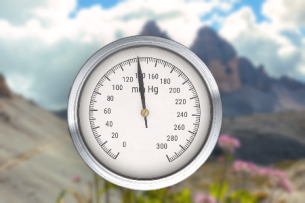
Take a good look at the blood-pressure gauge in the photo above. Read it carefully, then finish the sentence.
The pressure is 140 mmHg
